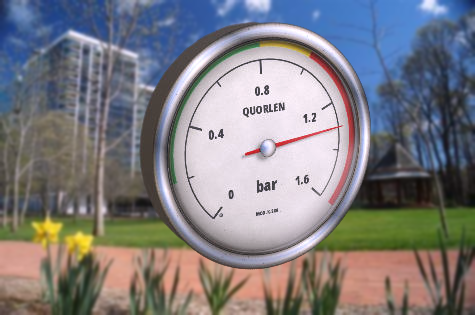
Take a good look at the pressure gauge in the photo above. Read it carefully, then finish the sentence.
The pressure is 1.3 bar
